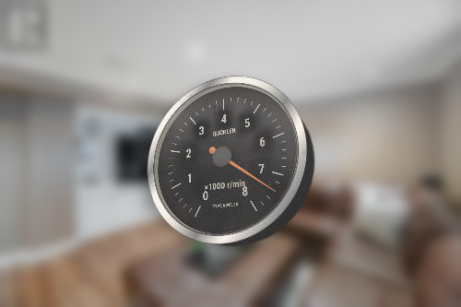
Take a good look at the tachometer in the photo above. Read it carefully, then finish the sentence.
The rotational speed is 7400 rpm
